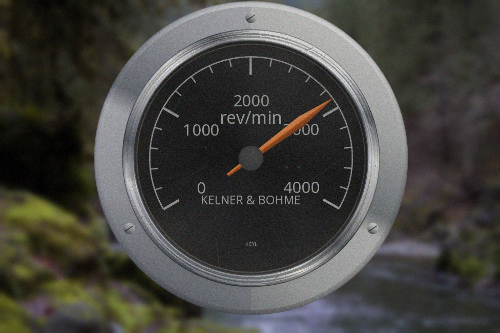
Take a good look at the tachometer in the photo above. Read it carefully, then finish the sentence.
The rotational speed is 2900 rpm
